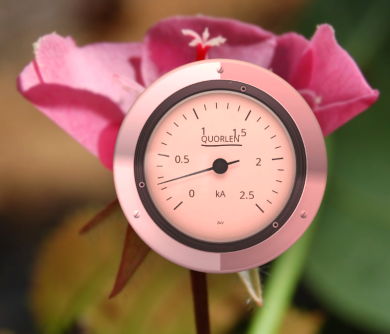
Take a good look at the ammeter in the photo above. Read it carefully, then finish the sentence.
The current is 0.25 kA
